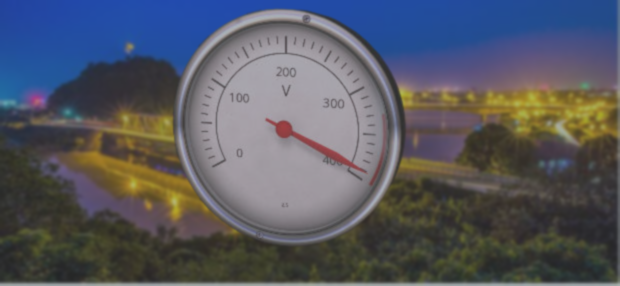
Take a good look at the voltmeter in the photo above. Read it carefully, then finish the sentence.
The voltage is 390 V
